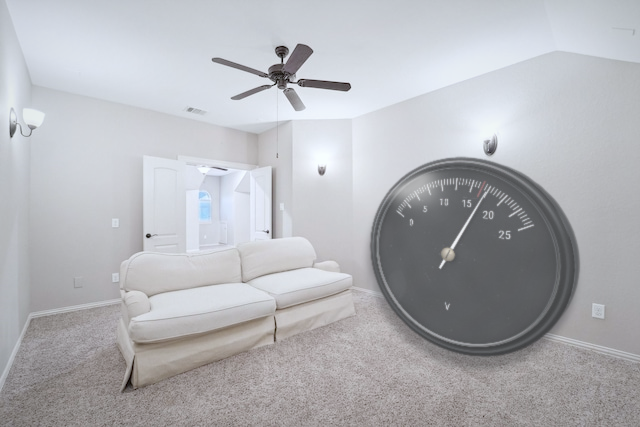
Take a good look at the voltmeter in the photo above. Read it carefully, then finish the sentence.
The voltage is 17.5 V
